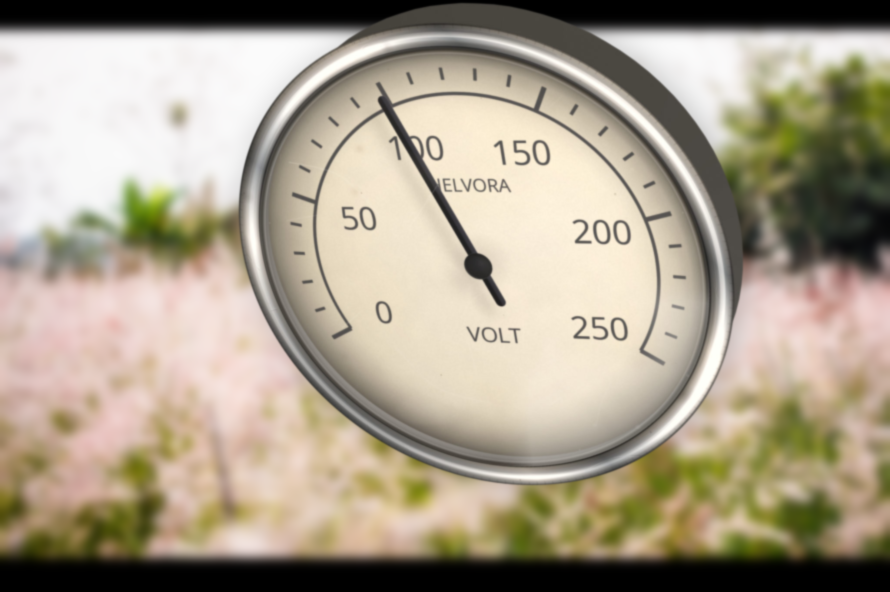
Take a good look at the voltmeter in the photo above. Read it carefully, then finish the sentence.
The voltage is 100 V
